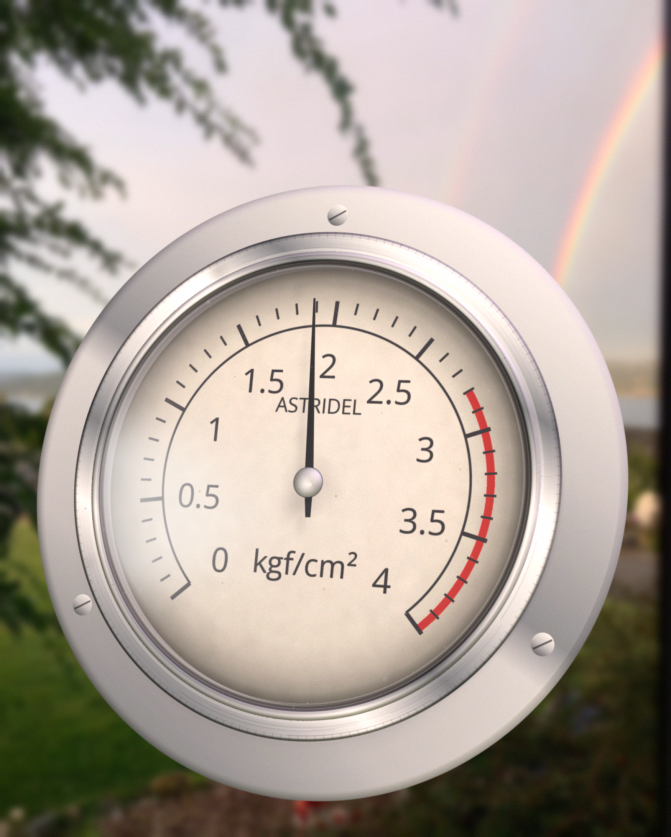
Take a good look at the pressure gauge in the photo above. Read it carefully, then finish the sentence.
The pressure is 1.9 kg/cm²
